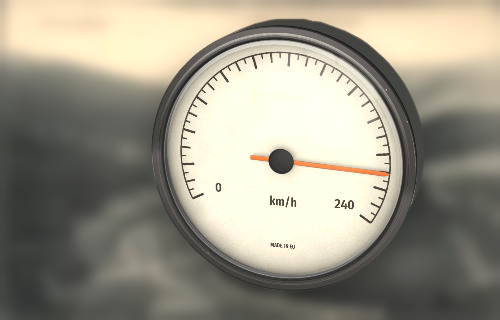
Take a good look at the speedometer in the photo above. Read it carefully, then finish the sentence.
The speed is 210 km/h
